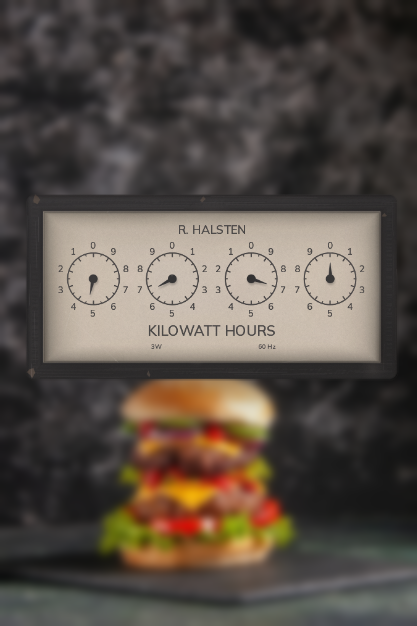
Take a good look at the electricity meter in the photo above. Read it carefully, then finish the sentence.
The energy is 4670 kWh
